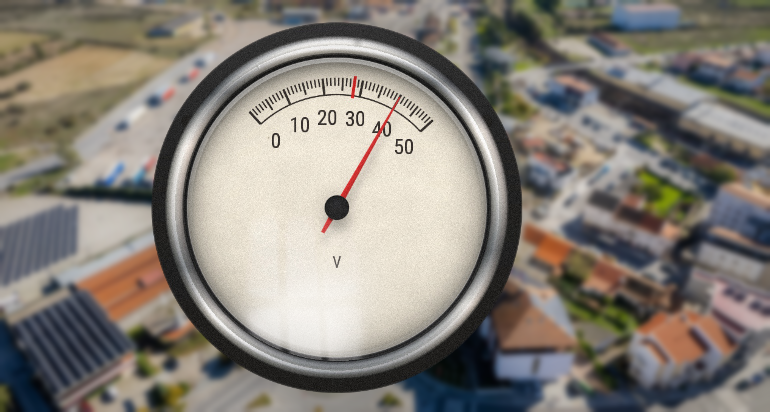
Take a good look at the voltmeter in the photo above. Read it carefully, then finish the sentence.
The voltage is 40 V
